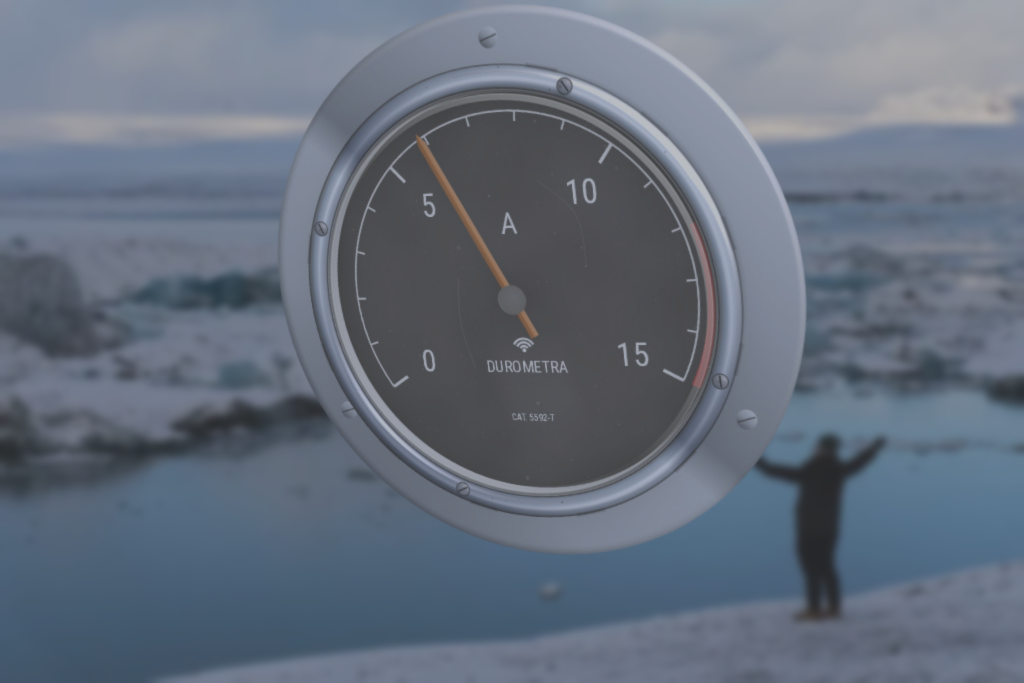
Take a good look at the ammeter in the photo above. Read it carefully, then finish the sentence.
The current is 6 A
